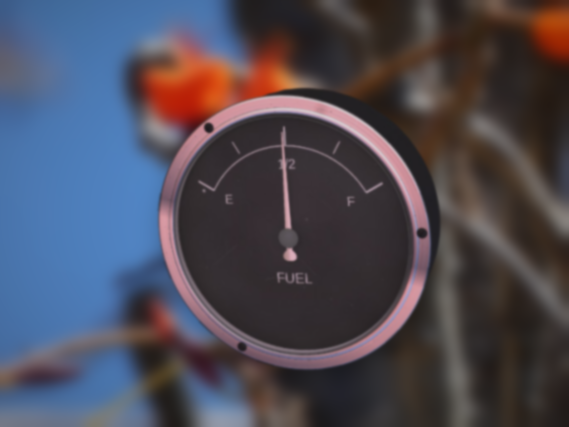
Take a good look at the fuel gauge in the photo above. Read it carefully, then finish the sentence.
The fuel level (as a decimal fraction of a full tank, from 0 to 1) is 0.5
